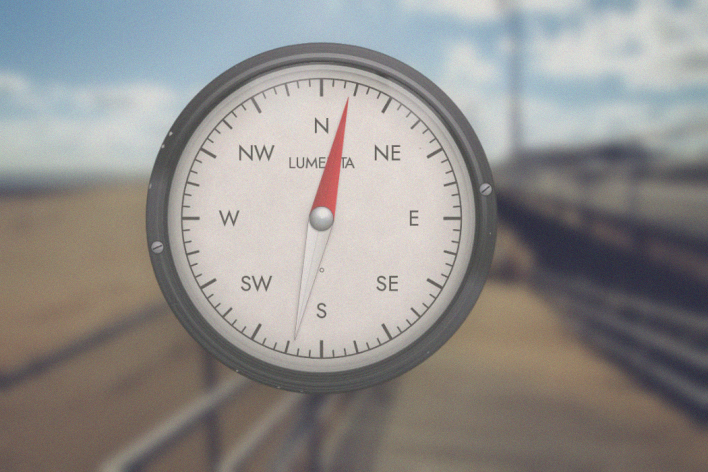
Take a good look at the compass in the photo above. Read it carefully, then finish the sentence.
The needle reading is 12.5 °
